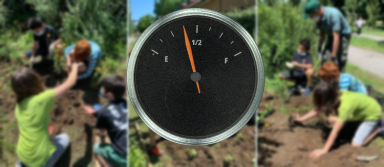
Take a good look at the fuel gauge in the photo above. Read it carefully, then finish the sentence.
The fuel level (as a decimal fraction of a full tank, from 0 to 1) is 0.375
